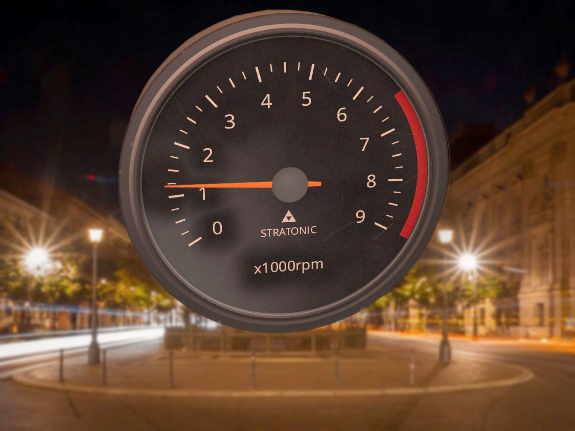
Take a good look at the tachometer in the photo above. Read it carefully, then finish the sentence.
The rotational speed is 1250 rpm
